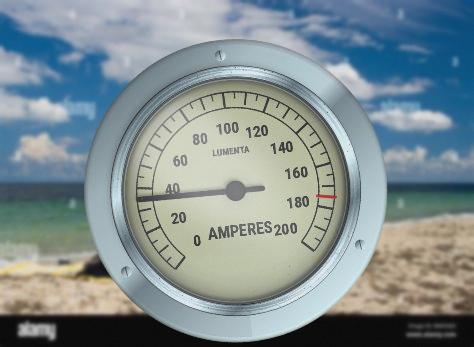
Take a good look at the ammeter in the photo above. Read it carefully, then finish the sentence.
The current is 35 A
